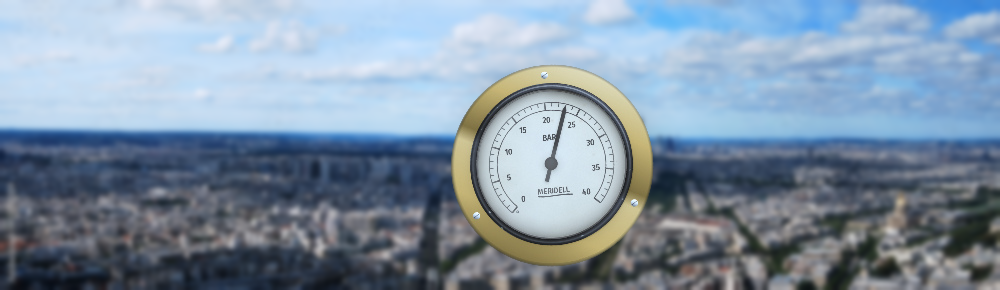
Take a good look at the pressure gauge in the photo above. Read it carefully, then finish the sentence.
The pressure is 23 bar
